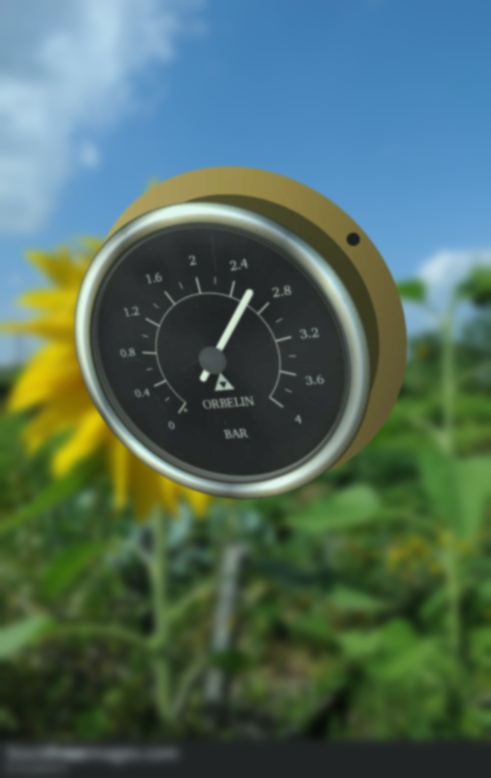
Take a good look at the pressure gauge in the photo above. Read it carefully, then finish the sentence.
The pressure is 2.6 bar
